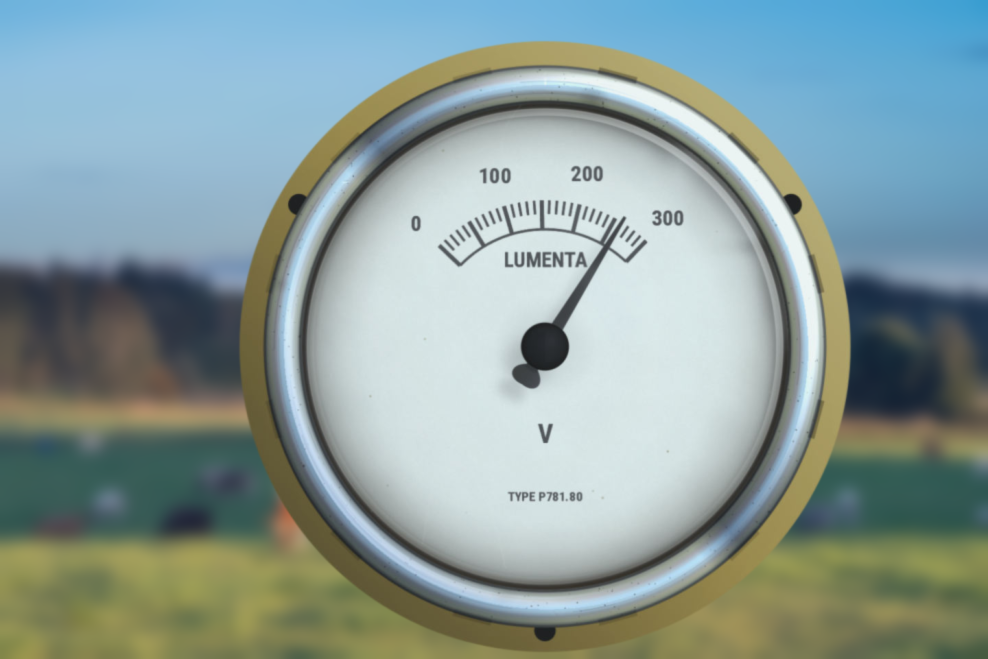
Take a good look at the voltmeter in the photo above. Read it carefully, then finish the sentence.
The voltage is 260 V
